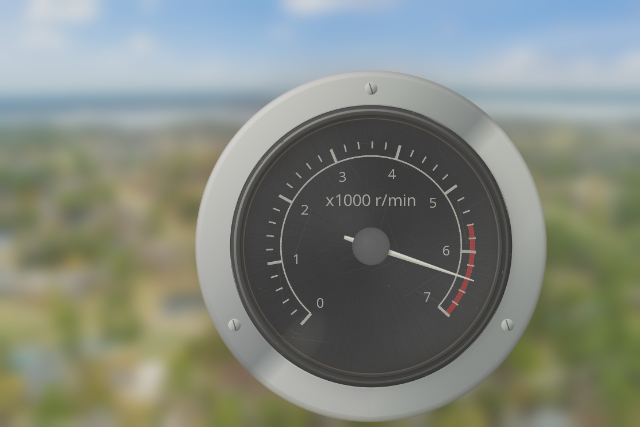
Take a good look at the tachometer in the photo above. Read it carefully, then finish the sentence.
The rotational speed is 6400 rpm
